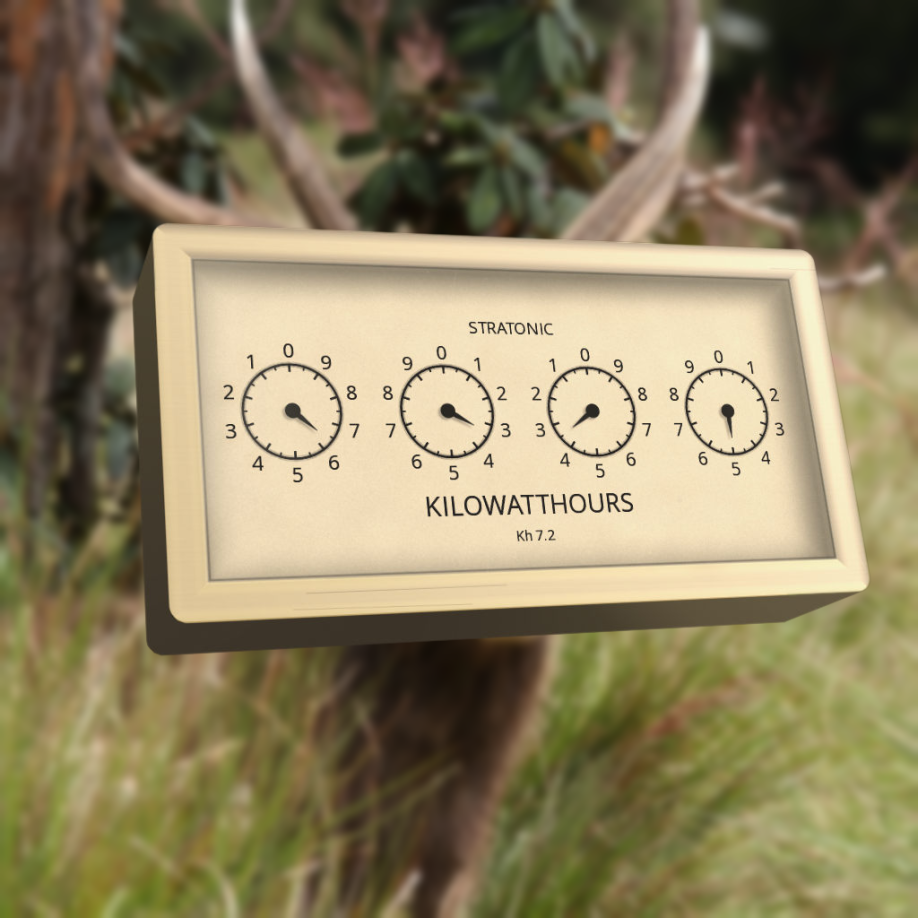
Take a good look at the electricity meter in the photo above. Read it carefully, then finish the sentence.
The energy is 6335 kWh
